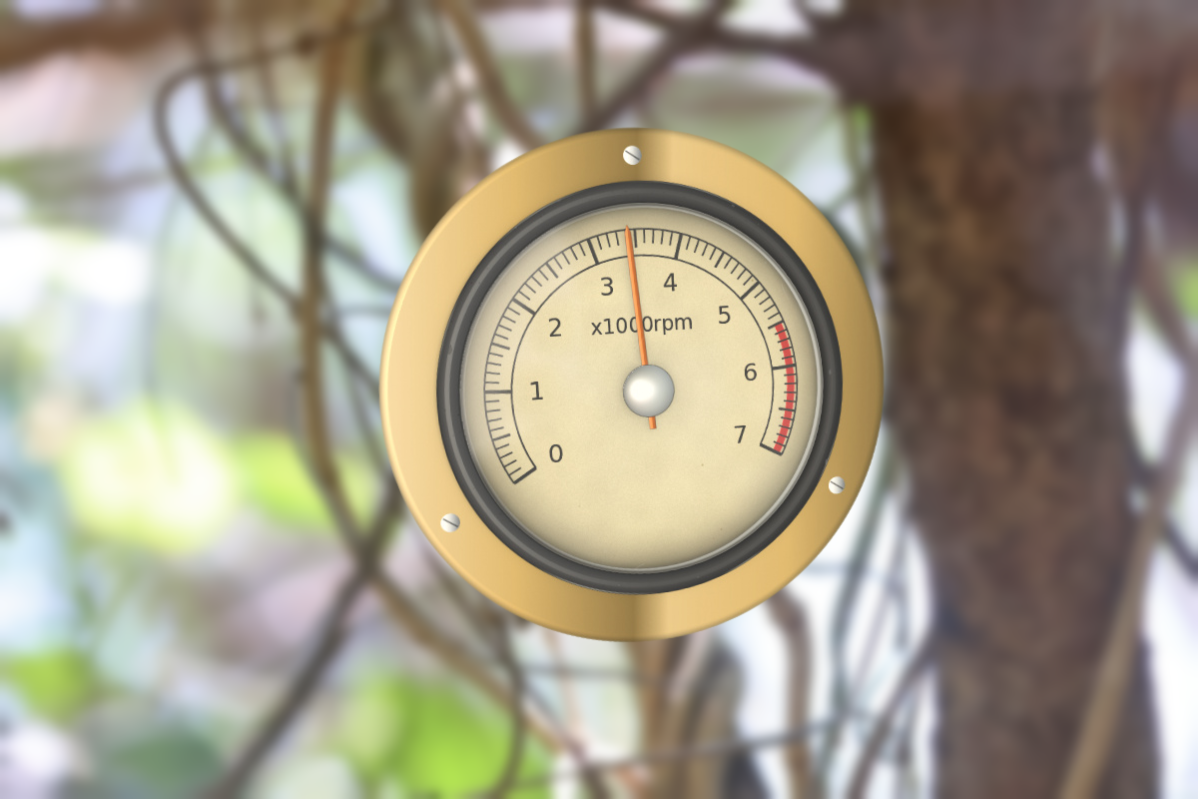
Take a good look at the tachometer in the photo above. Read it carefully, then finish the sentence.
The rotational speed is 3400 rpm
